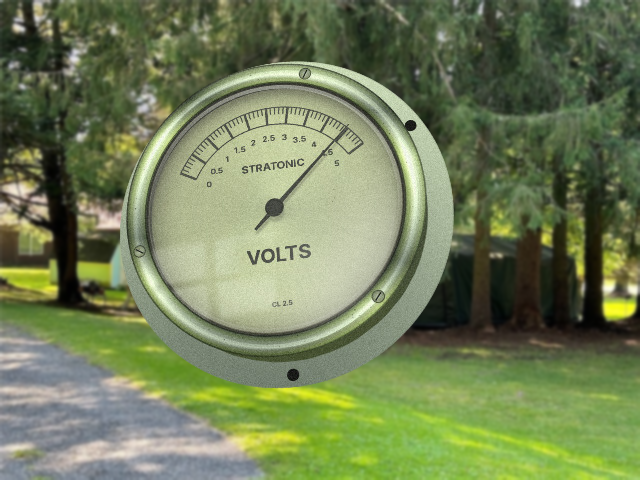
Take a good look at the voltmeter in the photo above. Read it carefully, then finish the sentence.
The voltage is 4.5 V
